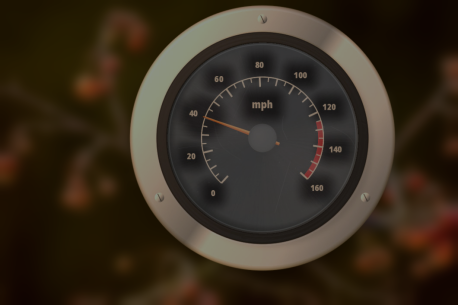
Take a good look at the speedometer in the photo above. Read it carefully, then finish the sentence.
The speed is 40 mph
